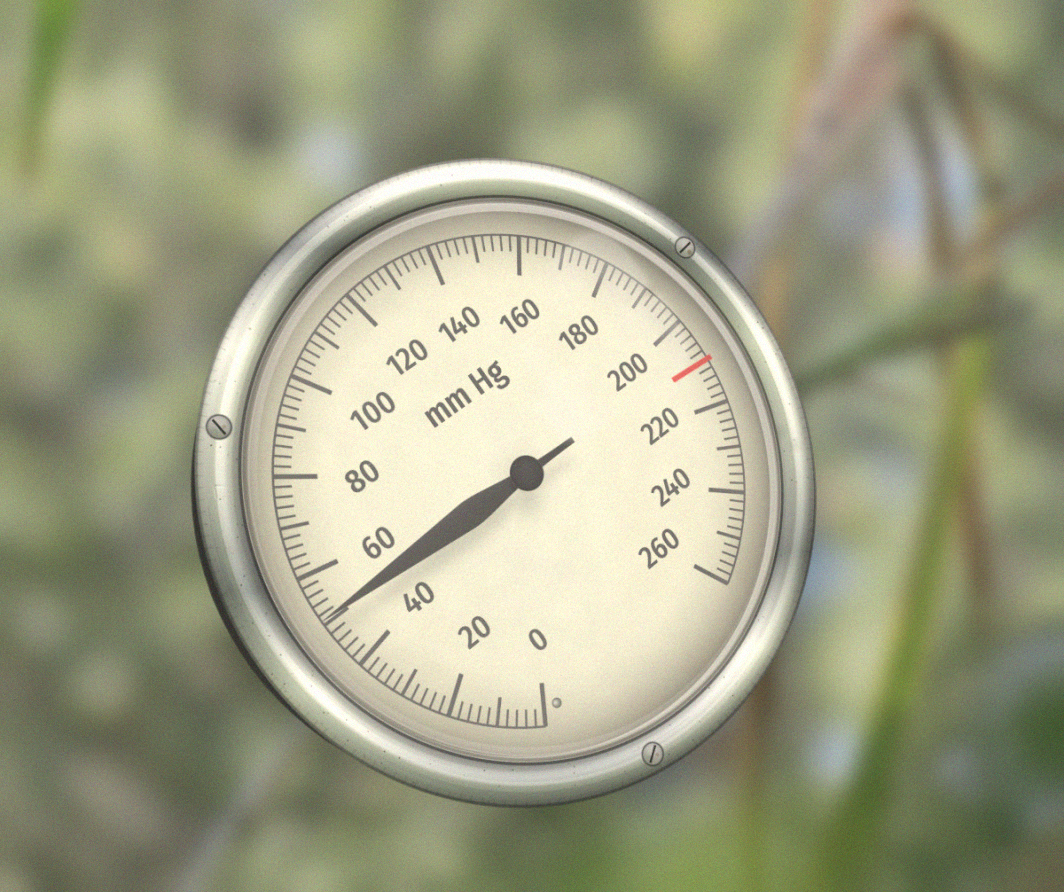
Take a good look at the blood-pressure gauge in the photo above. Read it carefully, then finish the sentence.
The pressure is 51 mmHg
